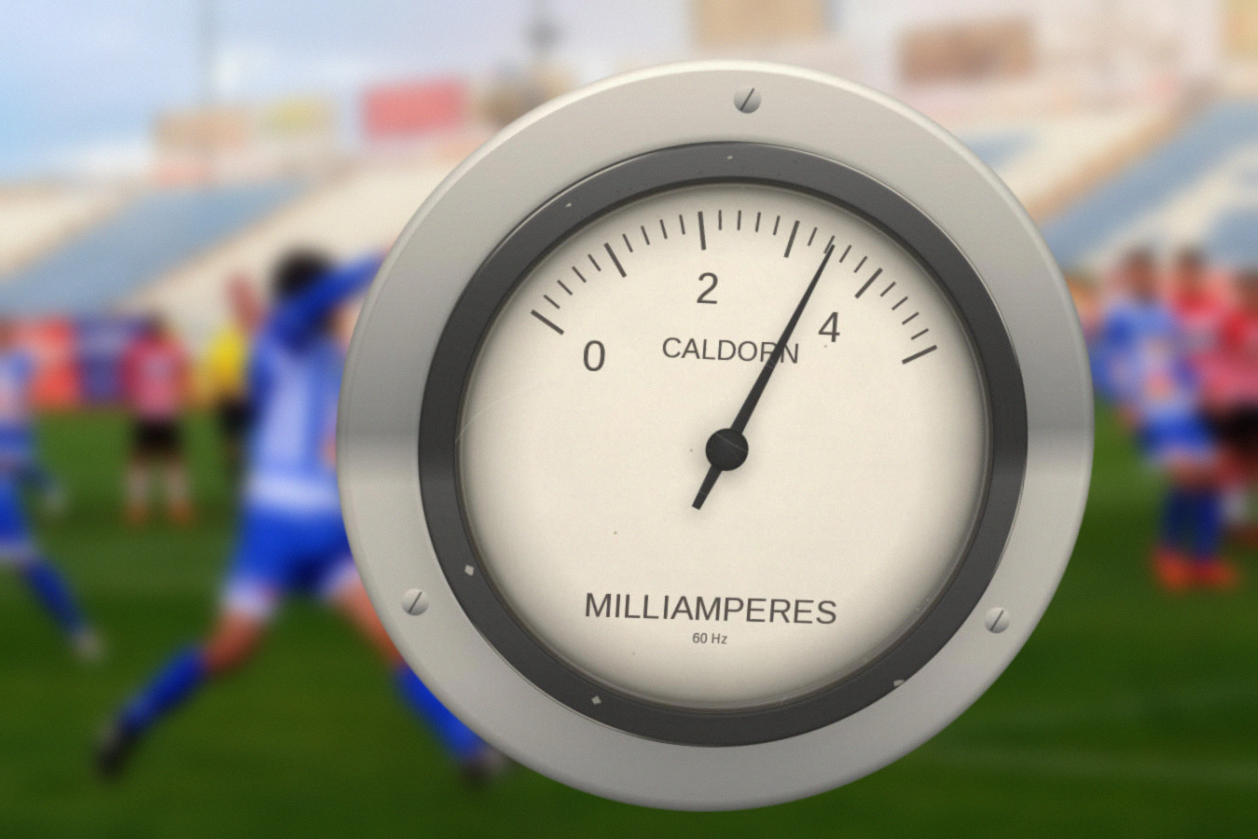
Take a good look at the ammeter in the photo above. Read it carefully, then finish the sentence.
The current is 3.4 mA
